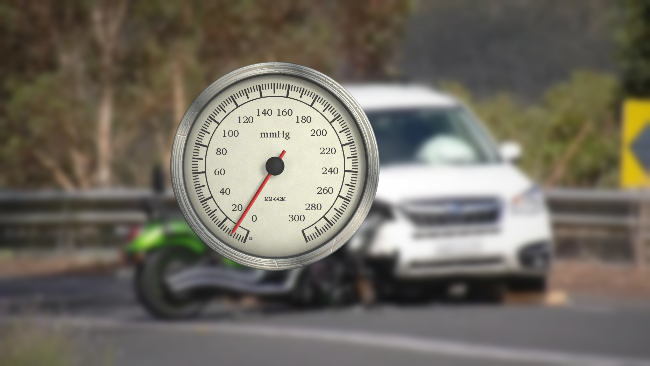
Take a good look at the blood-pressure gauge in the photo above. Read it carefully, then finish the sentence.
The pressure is 10 mmHg
